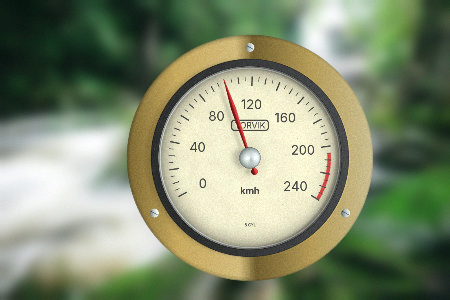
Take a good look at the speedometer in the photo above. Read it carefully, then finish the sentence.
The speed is 100 km/h
